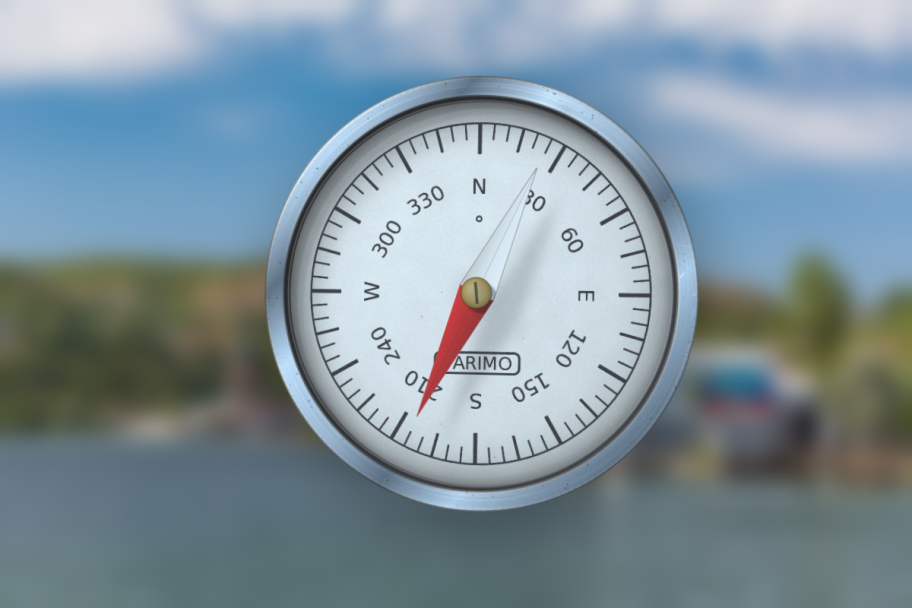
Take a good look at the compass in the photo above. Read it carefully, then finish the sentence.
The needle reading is 205 °
